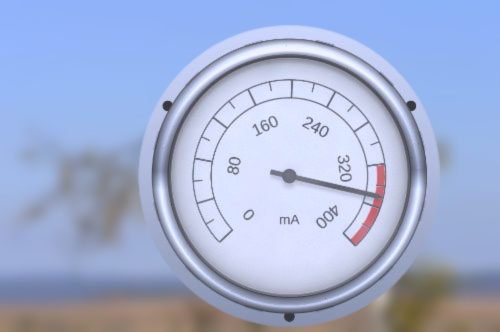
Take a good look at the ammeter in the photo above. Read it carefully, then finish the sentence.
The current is 350 mA
